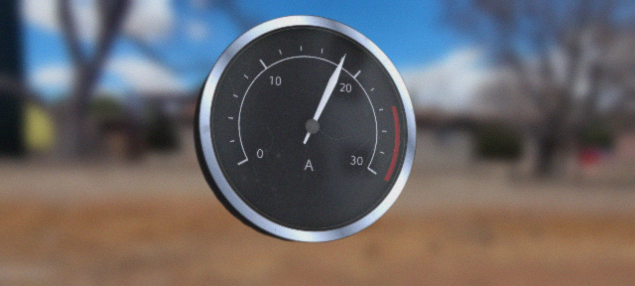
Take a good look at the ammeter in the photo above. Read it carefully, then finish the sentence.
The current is 18 A
